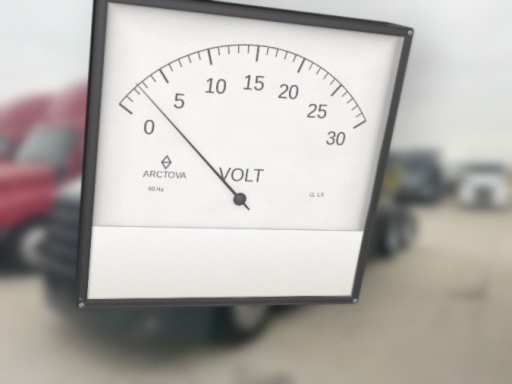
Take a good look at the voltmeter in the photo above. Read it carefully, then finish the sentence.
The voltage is 2.5 V
